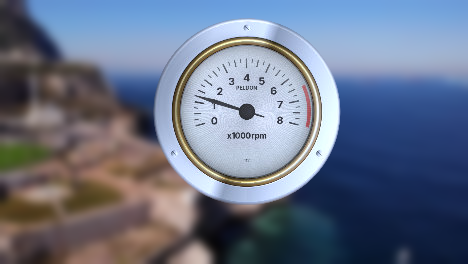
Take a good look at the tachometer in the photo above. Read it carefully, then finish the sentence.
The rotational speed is 1250 rpm
